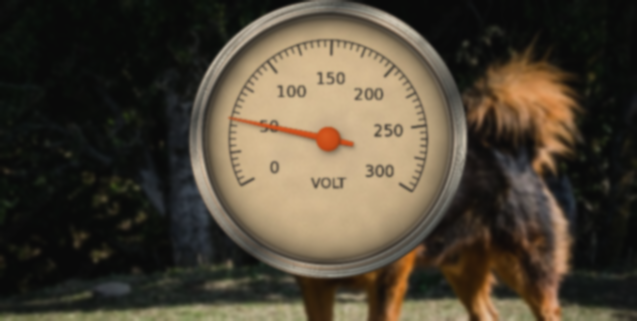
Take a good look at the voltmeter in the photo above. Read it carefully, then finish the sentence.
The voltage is 50 V
